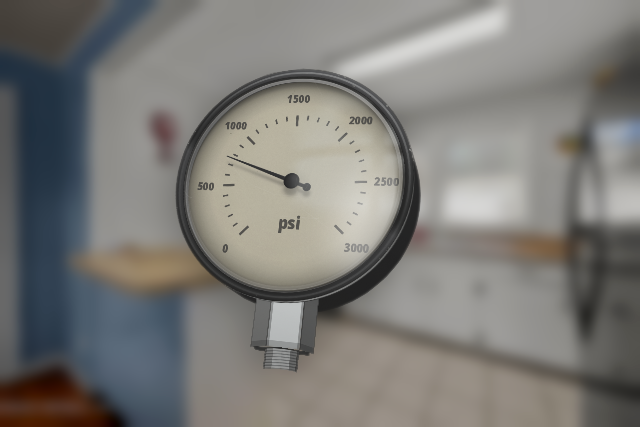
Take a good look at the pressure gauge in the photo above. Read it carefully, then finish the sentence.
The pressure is 750 psi
